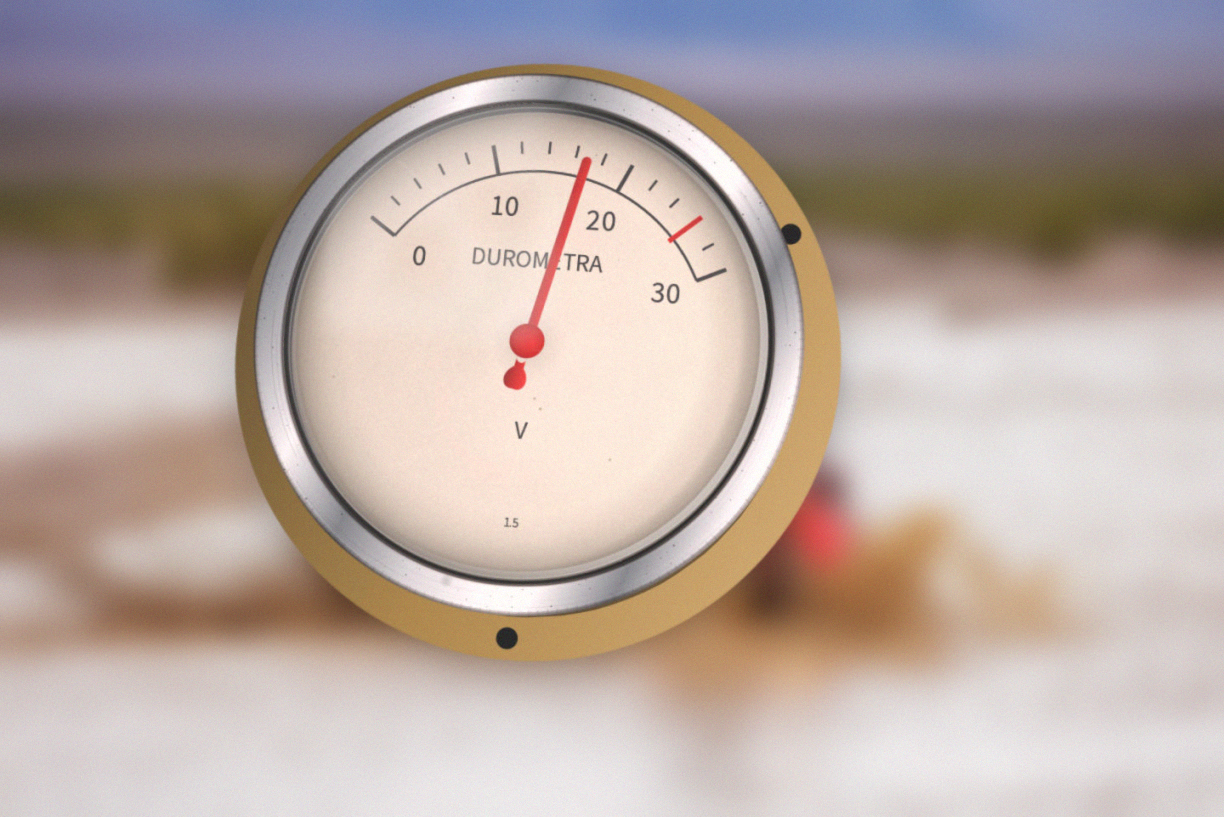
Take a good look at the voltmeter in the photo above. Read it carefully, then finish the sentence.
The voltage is 17 V
